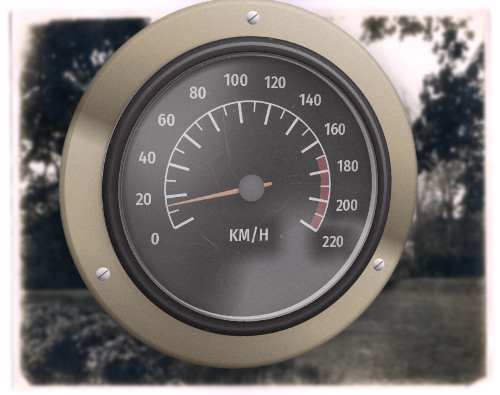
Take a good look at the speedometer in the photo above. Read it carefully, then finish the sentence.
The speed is 15 km/h
